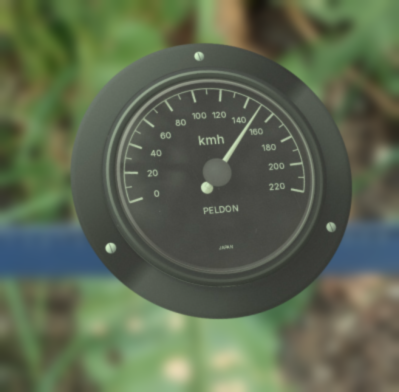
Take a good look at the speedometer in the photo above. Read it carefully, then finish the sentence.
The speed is 150 km/h
